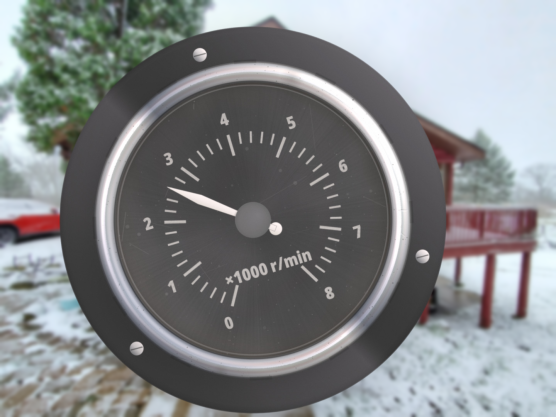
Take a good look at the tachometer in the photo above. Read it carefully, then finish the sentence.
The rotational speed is 2600 rpm
